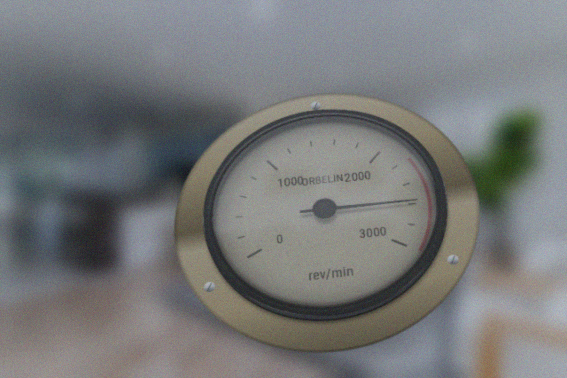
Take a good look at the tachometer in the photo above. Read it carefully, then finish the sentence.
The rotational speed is 2600 rpm
